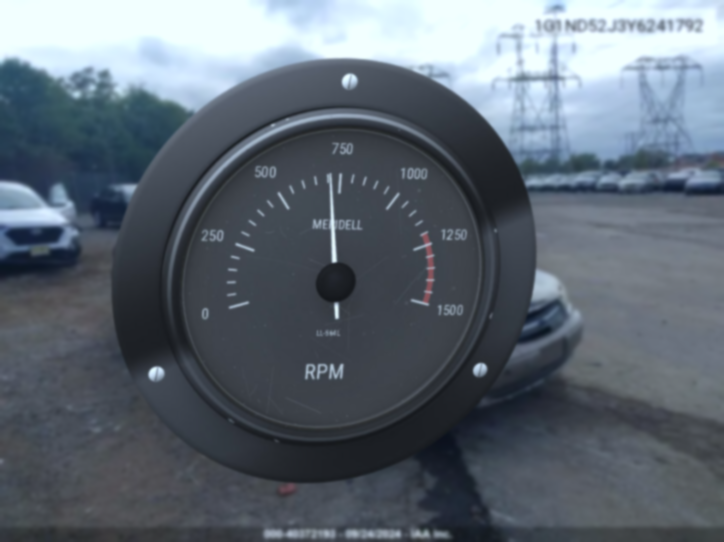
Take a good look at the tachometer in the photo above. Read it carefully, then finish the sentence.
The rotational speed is 700 rpm
